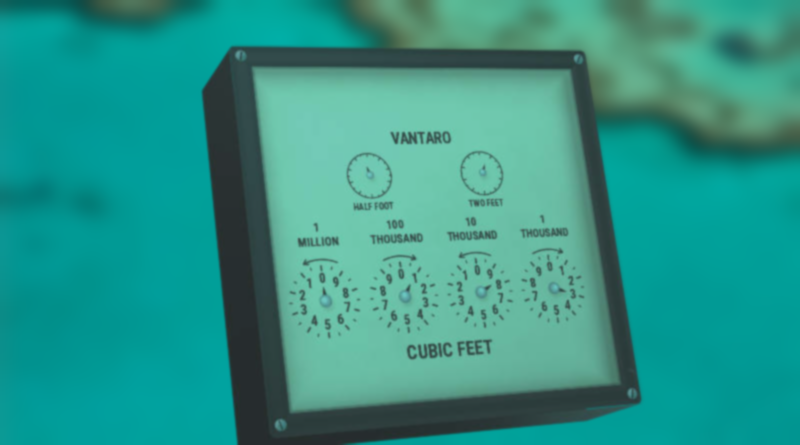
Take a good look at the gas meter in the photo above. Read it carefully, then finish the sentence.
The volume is 8300 ft³
